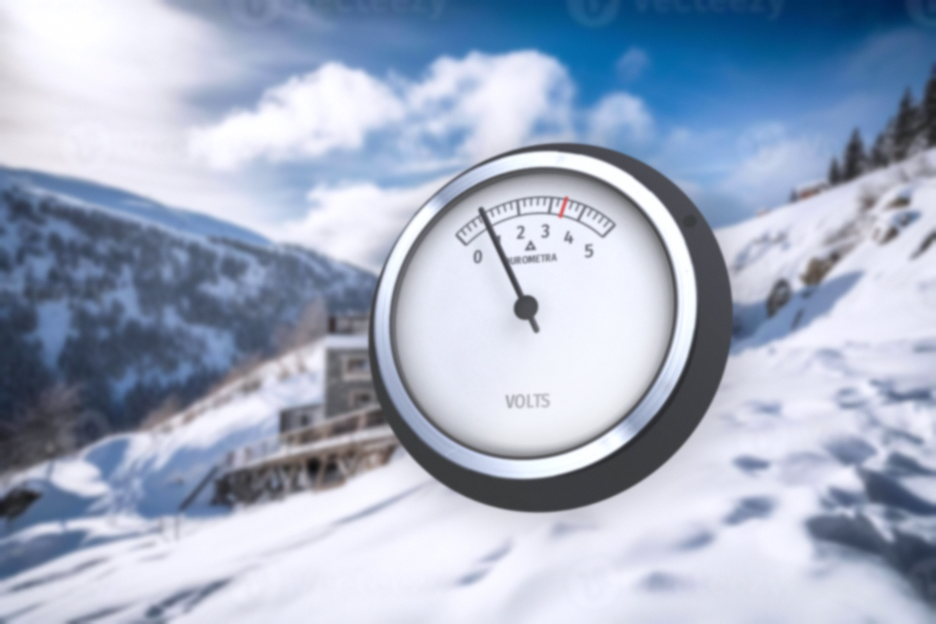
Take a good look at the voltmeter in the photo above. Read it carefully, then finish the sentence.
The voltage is 1 V
